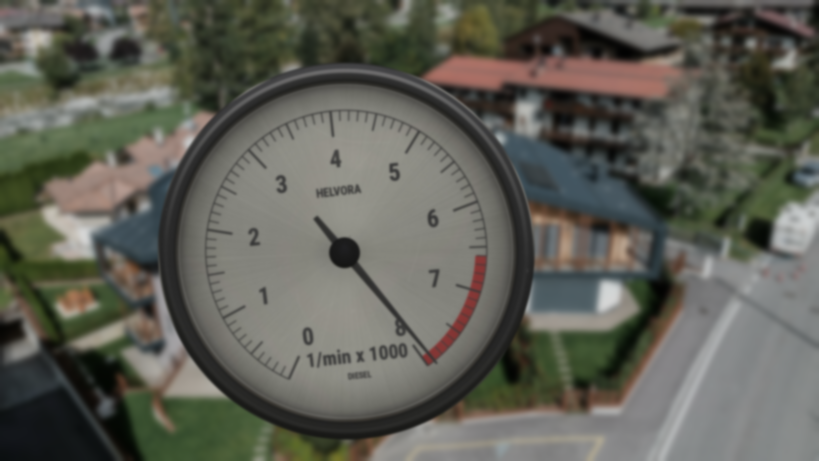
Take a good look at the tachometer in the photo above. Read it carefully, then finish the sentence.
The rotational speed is 7900 rpm
